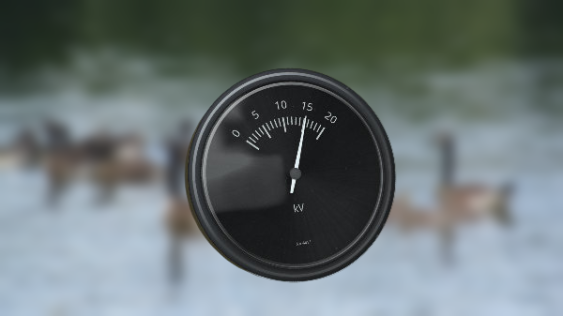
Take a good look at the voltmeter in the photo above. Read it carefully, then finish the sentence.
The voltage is 15 kV
